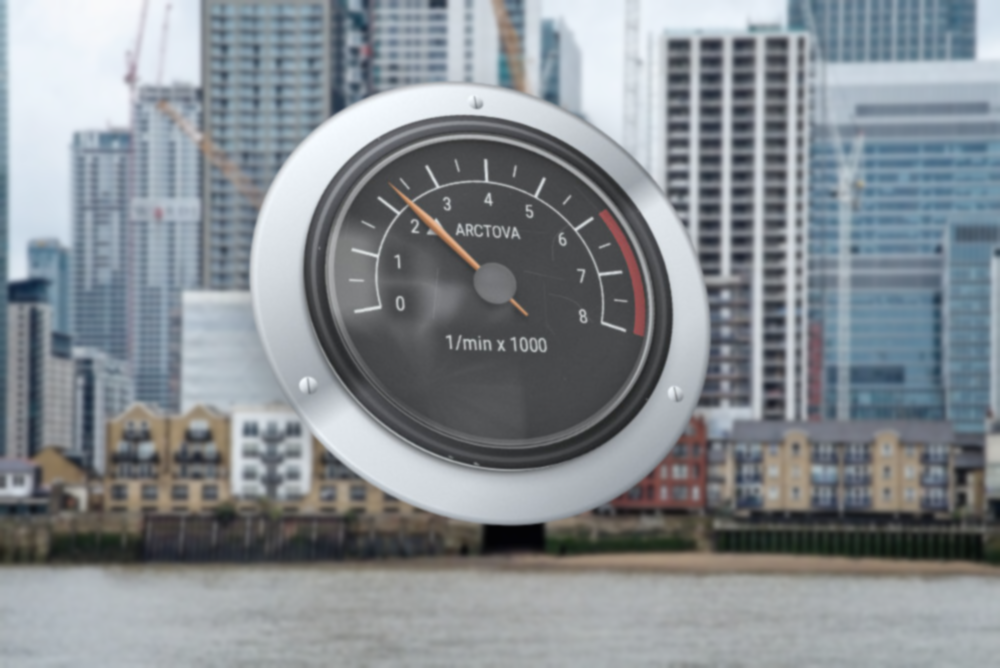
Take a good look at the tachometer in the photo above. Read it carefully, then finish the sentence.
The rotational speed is 2250 rpm
